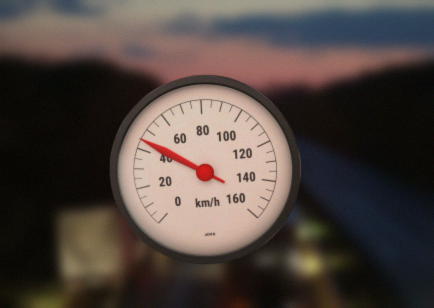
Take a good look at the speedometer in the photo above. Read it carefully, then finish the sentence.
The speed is 45 km/h
